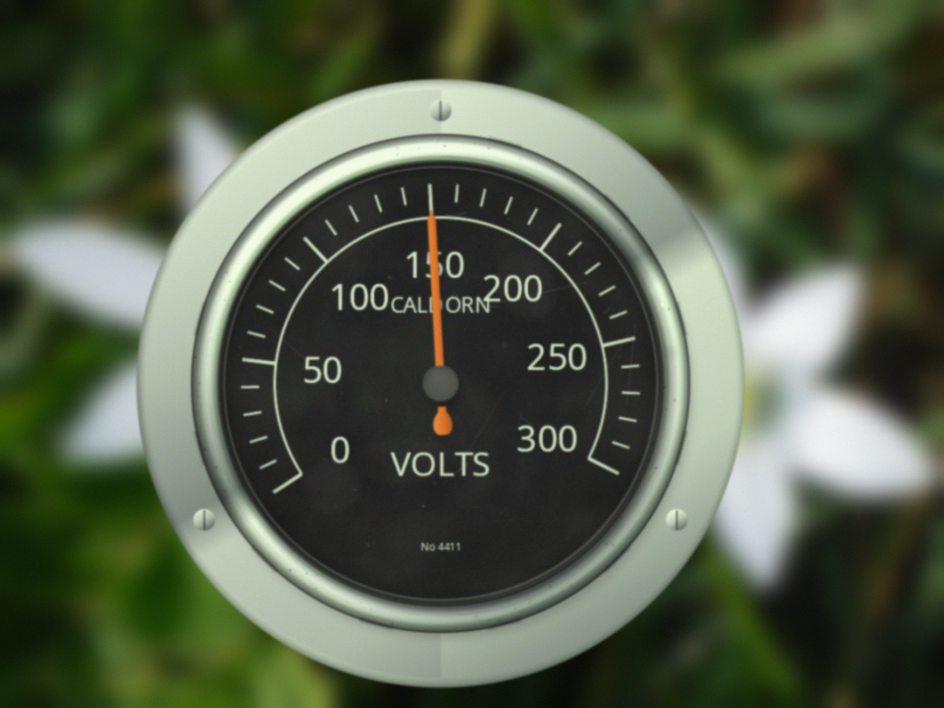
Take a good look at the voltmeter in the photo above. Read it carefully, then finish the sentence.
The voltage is 150 V
